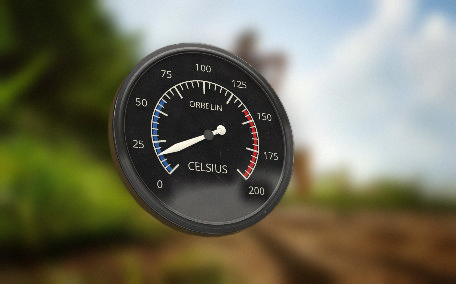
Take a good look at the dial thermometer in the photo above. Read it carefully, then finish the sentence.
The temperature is 15 °C
